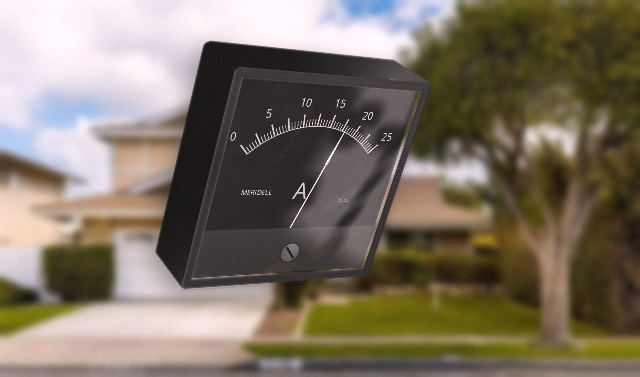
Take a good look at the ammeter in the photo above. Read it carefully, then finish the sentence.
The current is 17.5 A
